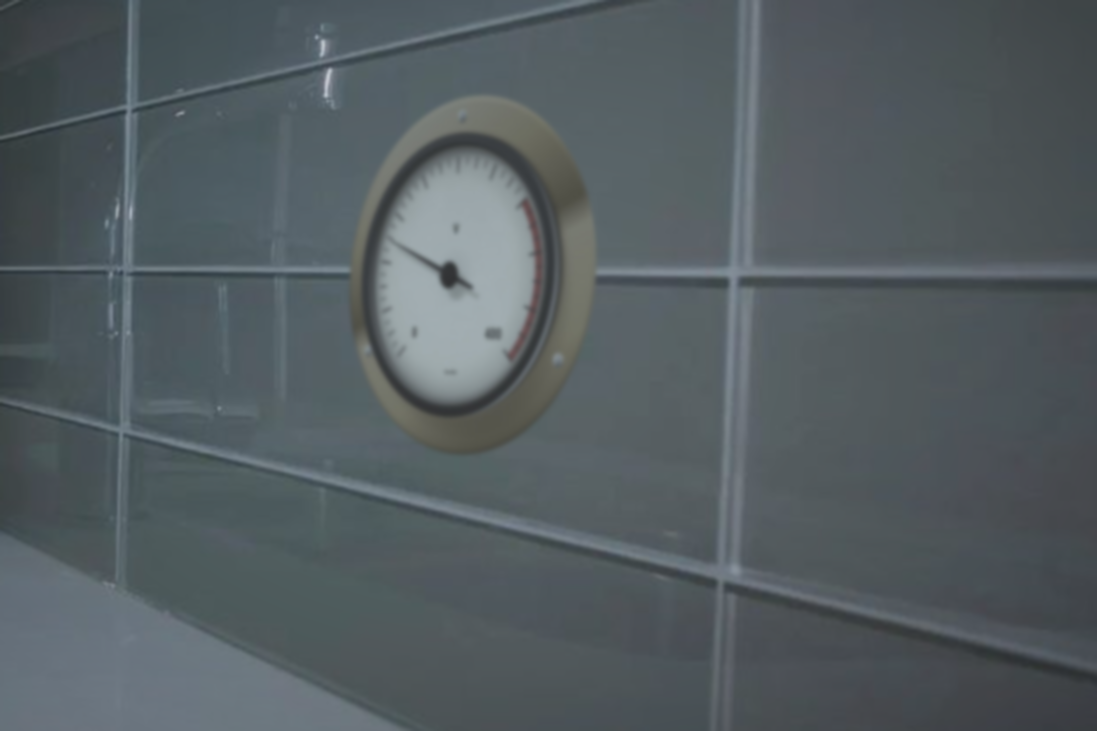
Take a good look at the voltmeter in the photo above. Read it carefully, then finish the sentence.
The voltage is 100 V
